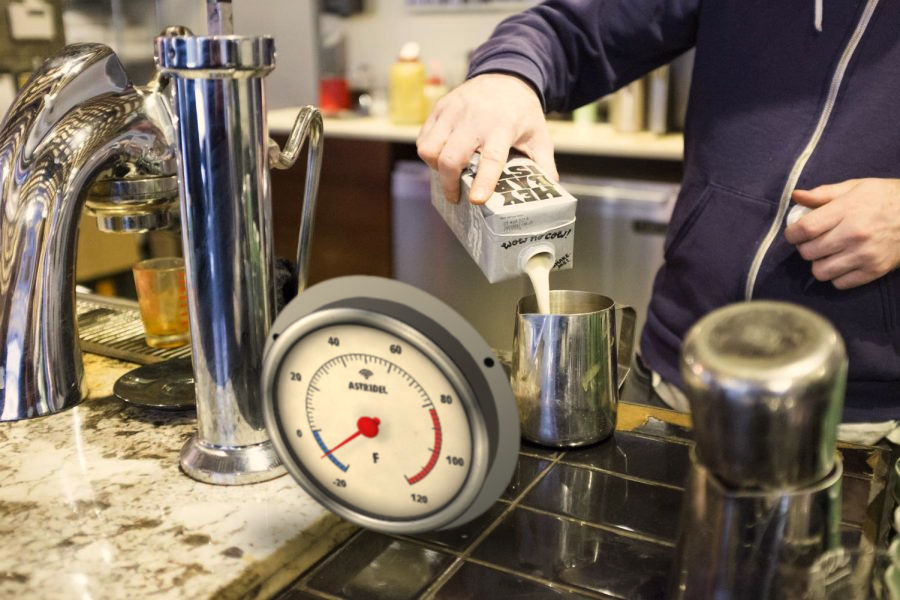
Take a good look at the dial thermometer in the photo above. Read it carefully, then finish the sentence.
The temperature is -10 °F
